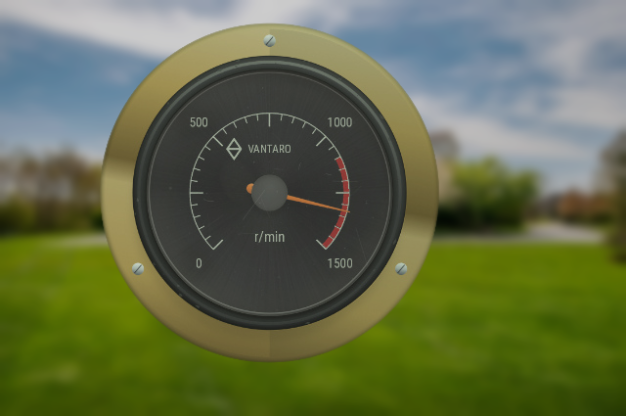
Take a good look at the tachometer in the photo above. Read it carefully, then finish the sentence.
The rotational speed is 1325 rpm
